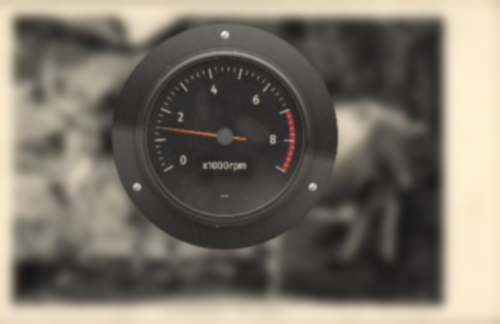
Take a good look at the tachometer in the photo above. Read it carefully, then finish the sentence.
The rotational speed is 1400 rpm
